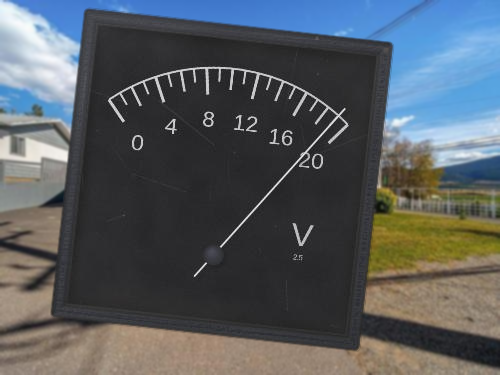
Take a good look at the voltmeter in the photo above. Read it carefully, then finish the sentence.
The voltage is 19 V
